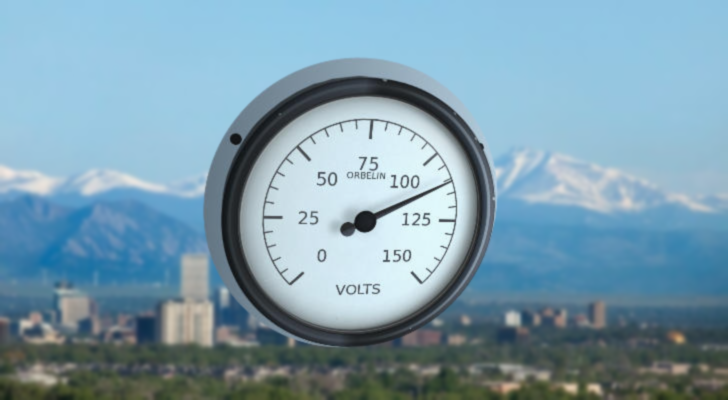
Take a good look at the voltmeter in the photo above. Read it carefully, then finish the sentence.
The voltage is 110 V
